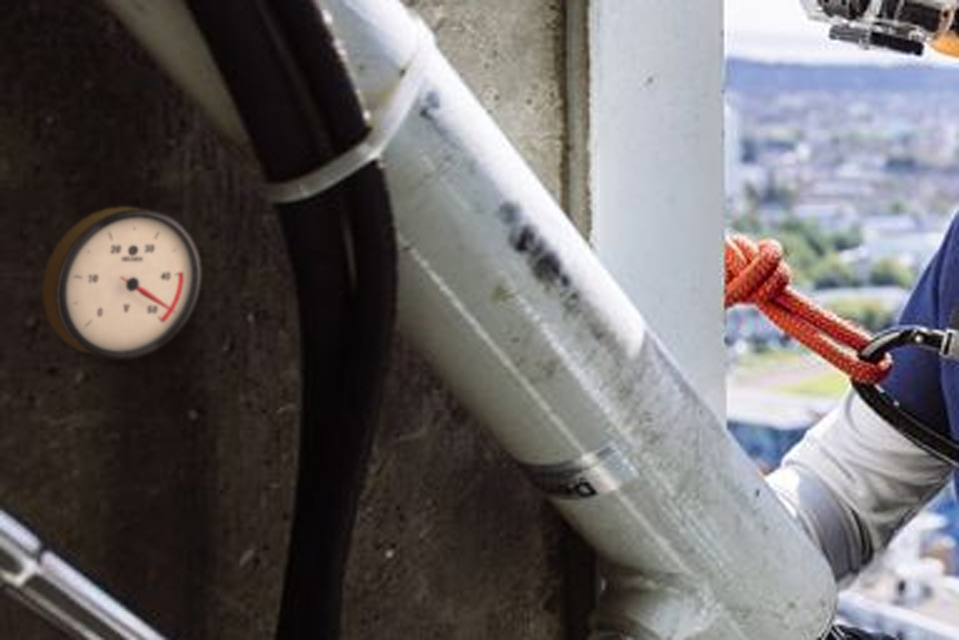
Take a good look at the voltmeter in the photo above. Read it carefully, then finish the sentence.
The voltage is 47.5 V
